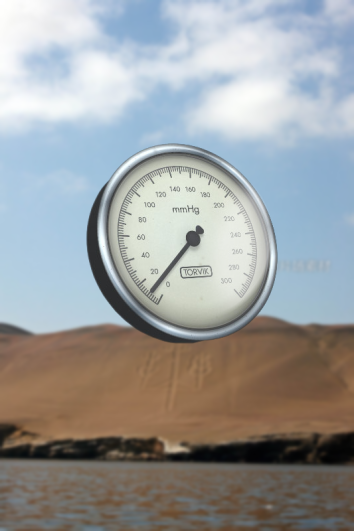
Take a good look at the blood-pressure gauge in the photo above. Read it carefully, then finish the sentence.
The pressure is 10 mmHg
